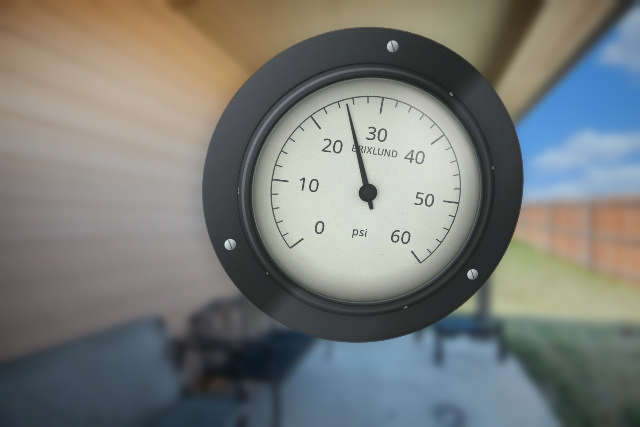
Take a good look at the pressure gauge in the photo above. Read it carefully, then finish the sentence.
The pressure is 25 psi
